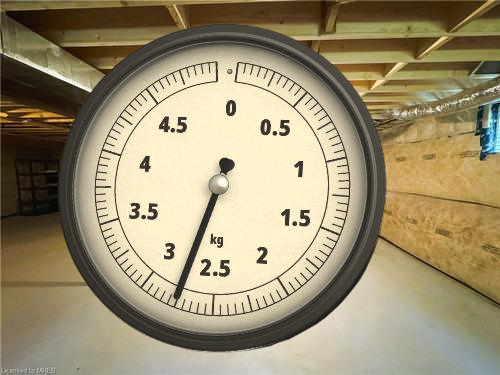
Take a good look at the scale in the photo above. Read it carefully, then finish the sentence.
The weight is 2.75 kg
